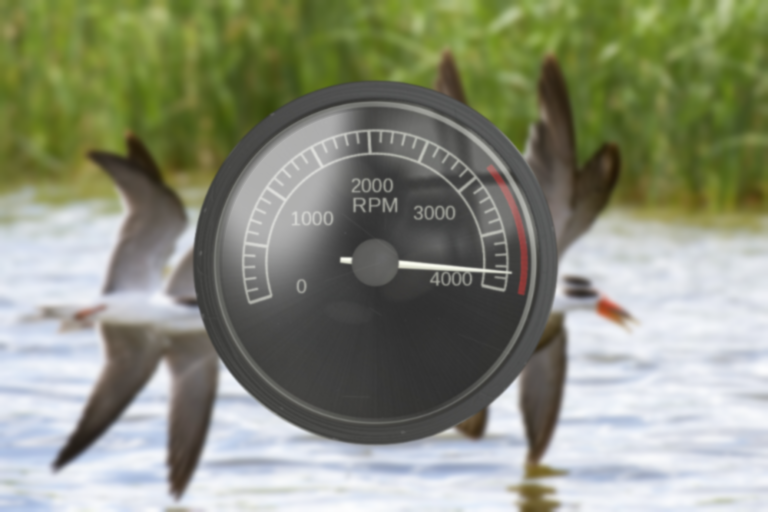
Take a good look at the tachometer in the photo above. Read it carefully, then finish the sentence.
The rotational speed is 3850 rpm
